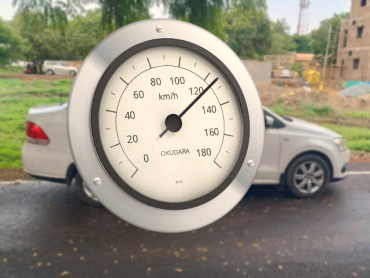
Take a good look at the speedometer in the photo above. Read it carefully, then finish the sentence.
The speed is 125 km/h
